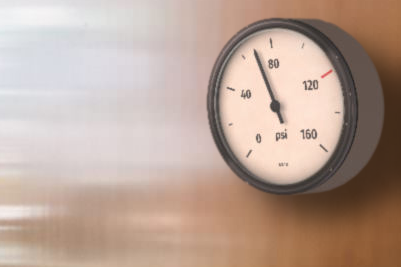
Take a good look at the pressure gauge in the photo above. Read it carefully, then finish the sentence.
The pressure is 70 psi
